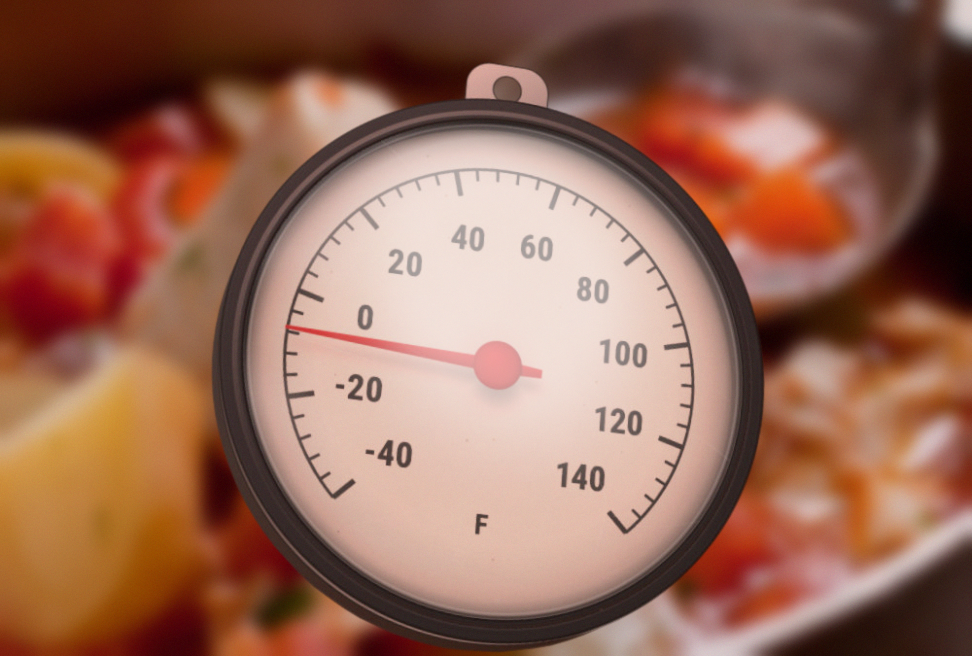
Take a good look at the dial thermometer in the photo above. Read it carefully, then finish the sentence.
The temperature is -8 °F
